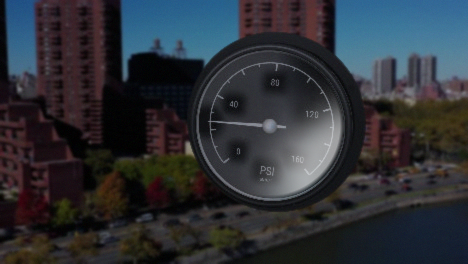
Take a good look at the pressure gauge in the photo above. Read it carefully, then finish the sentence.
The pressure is 25 psi
